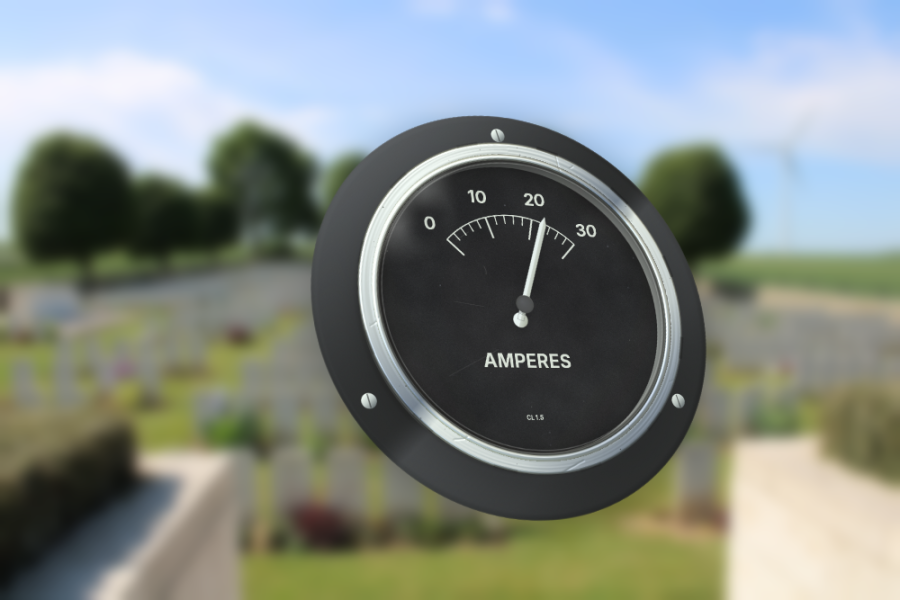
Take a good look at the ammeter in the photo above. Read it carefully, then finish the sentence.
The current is 22 A
